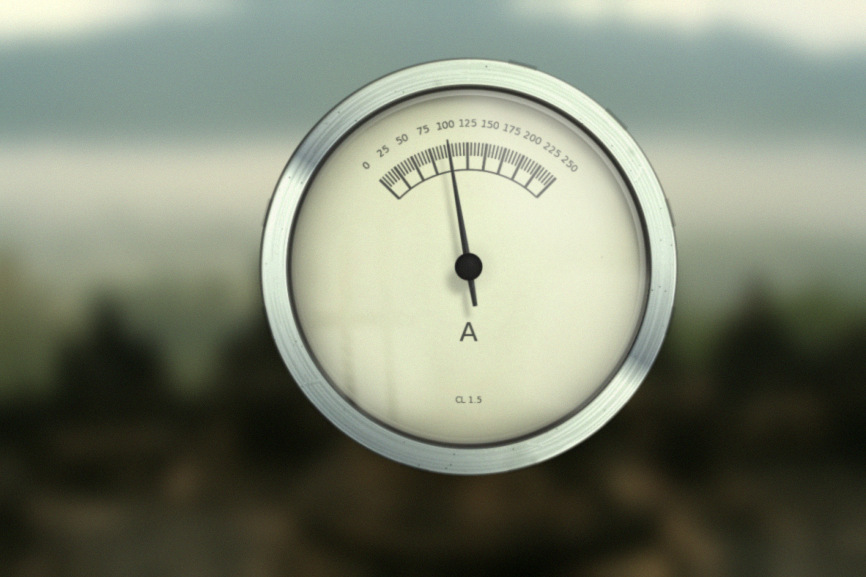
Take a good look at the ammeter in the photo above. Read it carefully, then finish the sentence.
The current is 100 A
